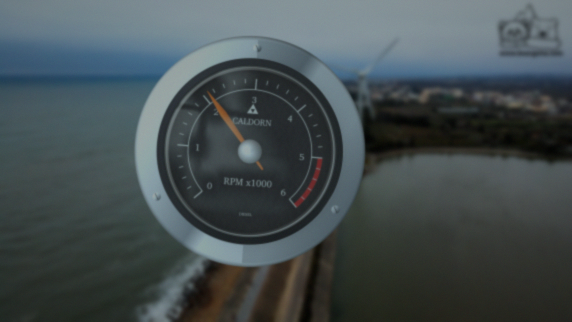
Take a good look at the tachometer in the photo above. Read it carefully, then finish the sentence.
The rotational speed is 2100 rpm
